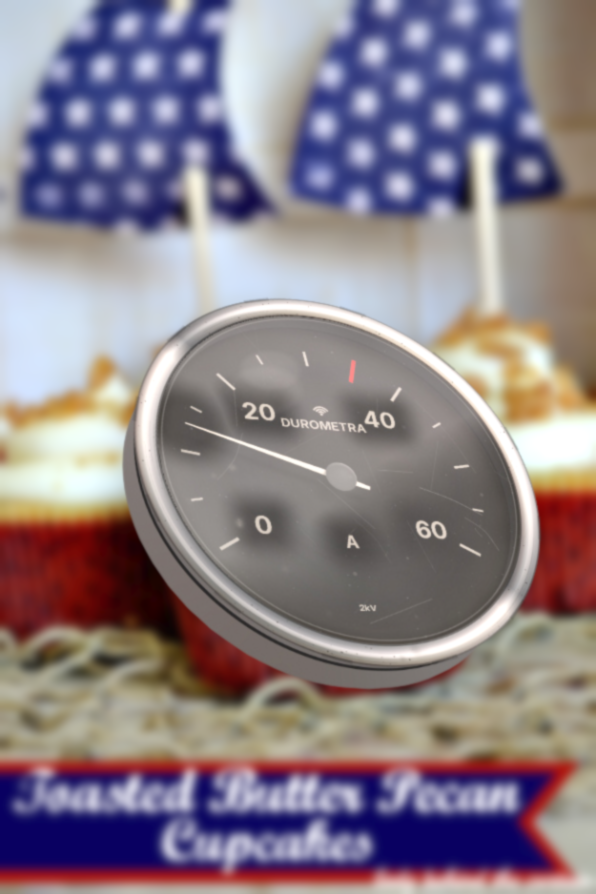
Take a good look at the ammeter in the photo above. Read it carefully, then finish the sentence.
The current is 12.5 A
